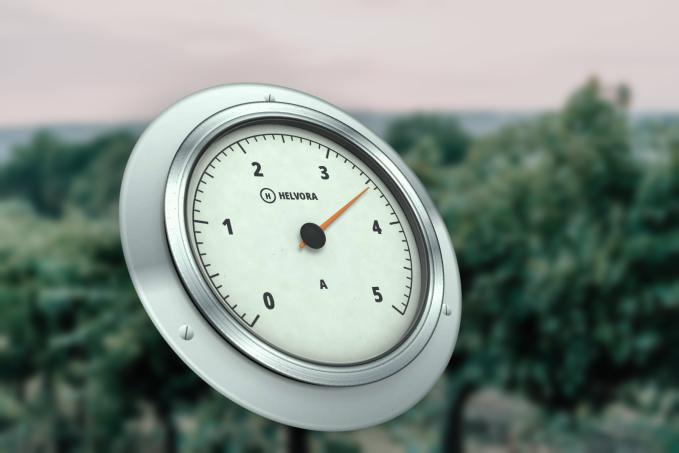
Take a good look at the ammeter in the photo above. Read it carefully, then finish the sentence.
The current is 3.55 A
